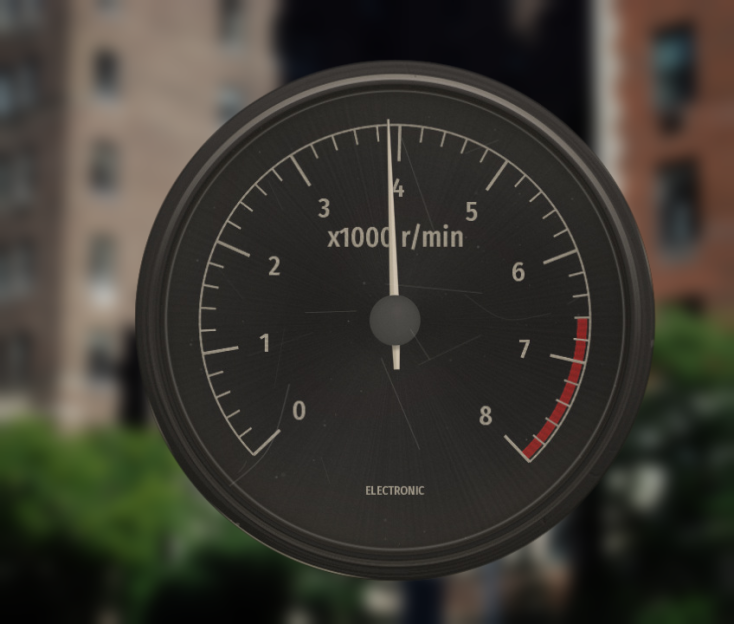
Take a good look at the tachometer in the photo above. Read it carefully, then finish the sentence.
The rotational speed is 3900 rpm
